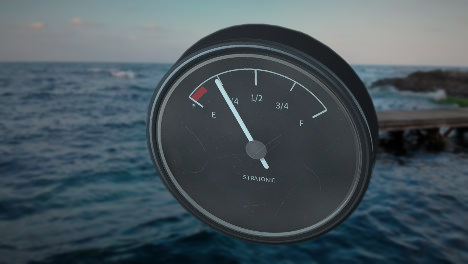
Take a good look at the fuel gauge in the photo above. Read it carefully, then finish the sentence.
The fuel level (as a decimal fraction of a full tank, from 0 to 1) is 0.25
